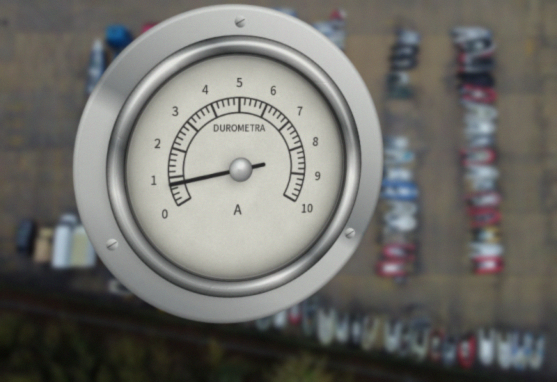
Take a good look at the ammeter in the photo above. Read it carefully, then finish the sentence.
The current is 0.8 A
